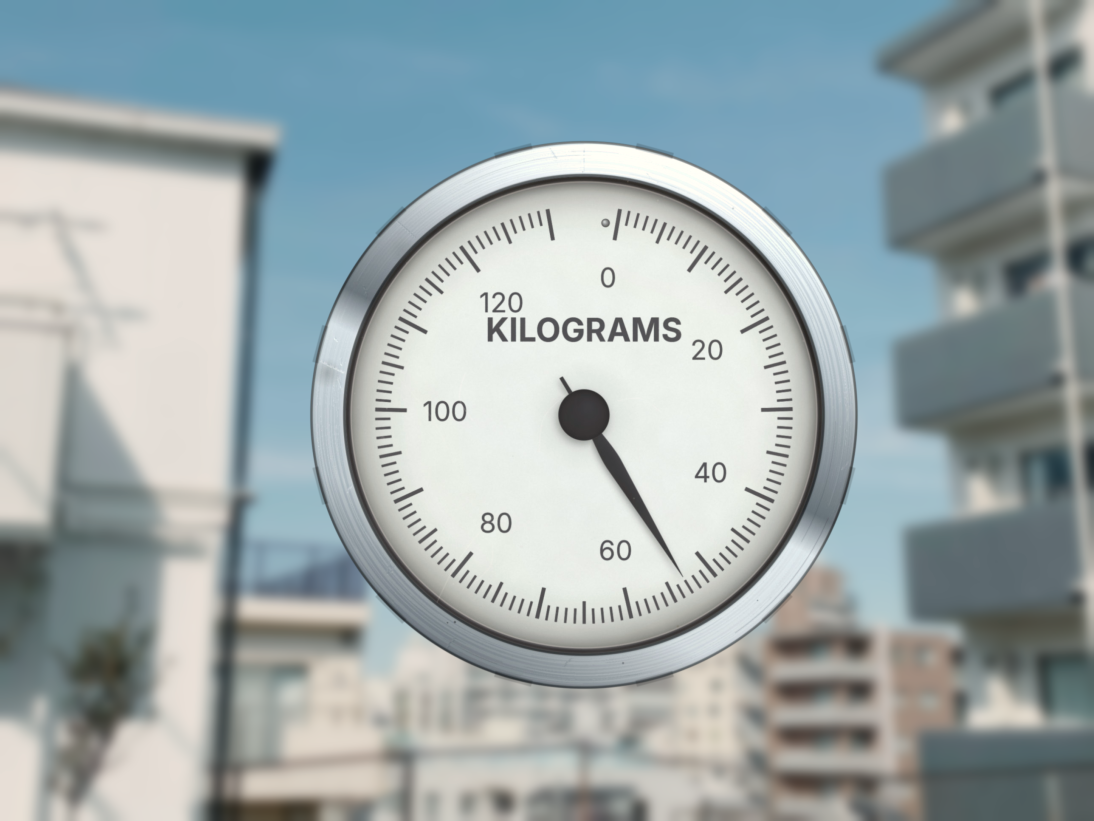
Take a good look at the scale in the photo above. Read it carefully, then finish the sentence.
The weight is 53 kg
